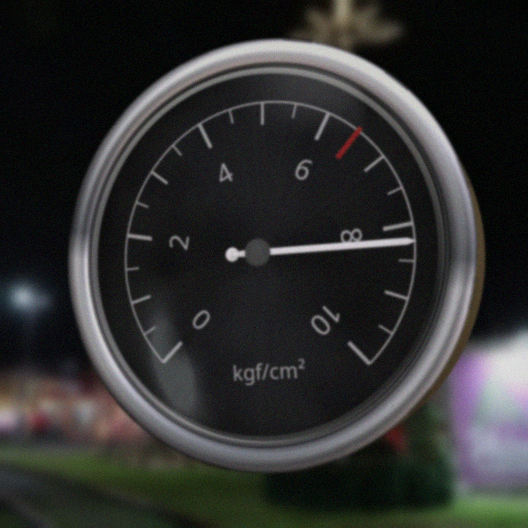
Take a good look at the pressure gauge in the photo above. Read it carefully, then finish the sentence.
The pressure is 8.25 kg/cm²
